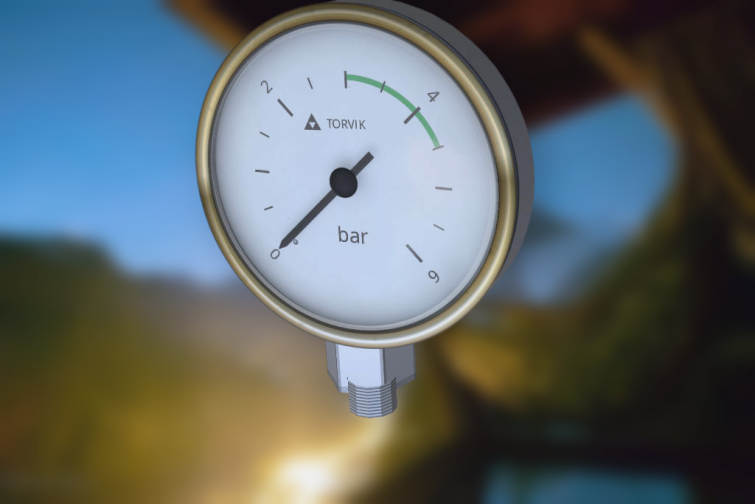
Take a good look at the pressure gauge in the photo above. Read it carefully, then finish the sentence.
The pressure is 0 bar
